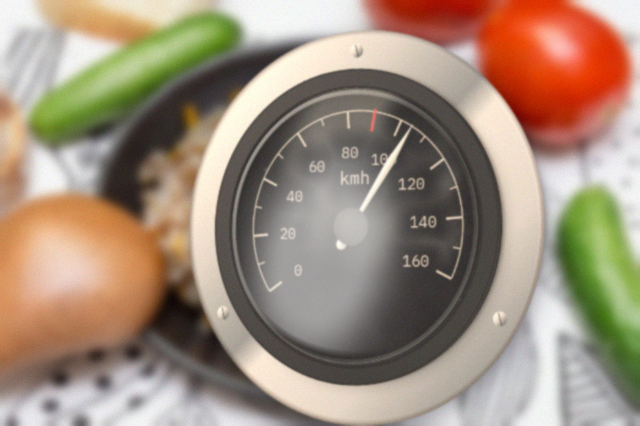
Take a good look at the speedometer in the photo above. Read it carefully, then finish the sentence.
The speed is 105 km/h
